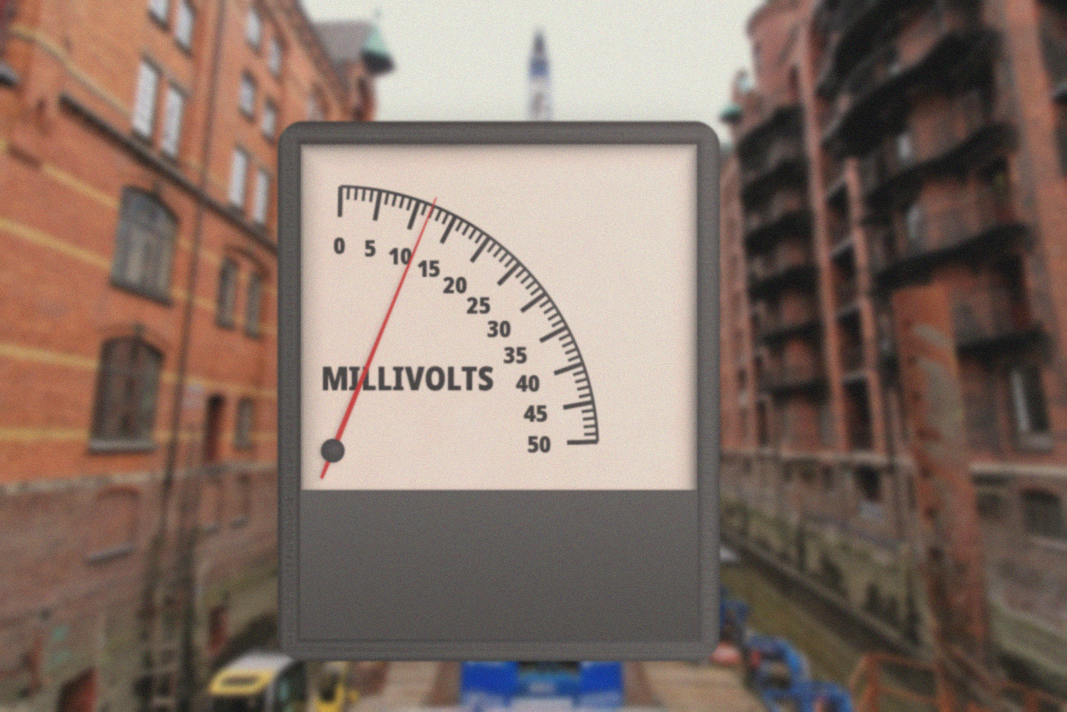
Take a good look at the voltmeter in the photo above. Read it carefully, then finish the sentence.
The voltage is 12 mV
